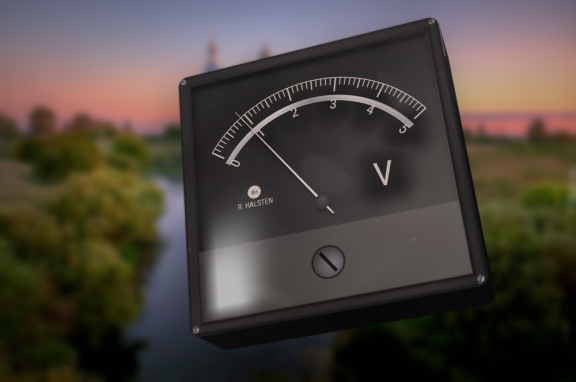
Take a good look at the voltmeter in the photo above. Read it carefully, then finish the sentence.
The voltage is 0.9 V
